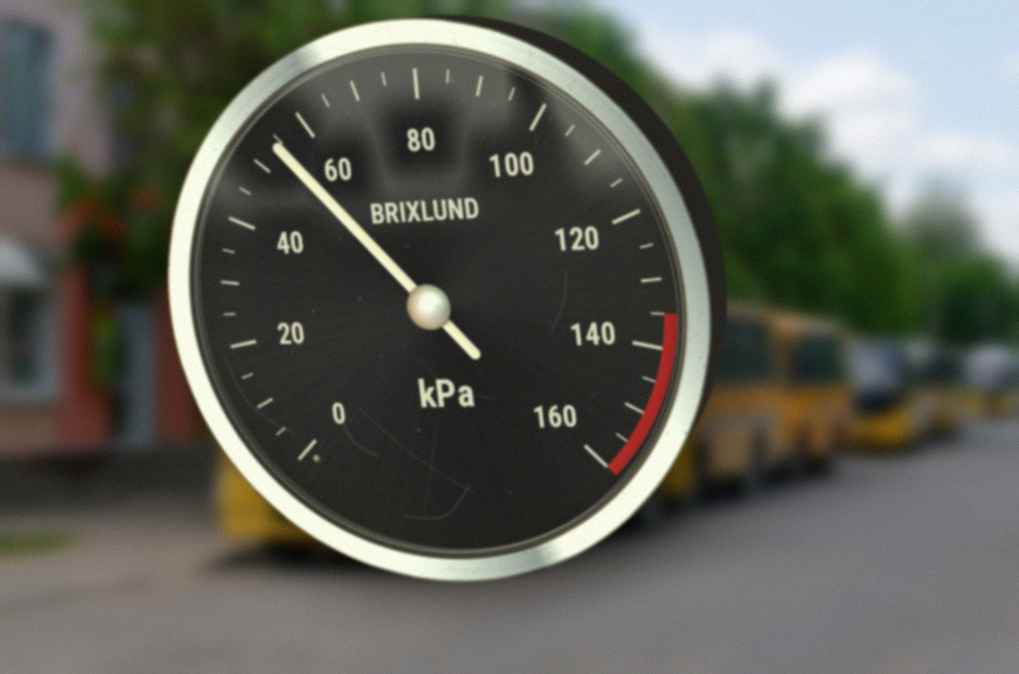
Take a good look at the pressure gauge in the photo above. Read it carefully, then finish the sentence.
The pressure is 55 kPa
